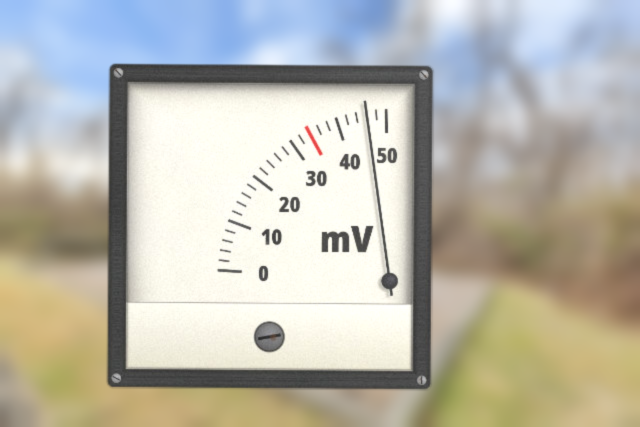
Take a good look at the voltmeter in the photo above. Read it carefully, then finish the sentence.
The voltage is 46 mV
